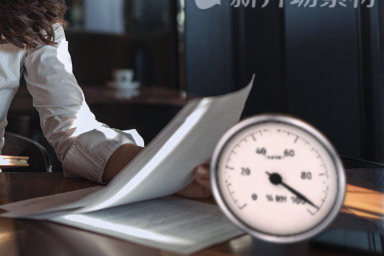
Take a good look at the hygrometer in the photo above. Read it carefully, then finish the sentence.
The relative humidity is 96 %
